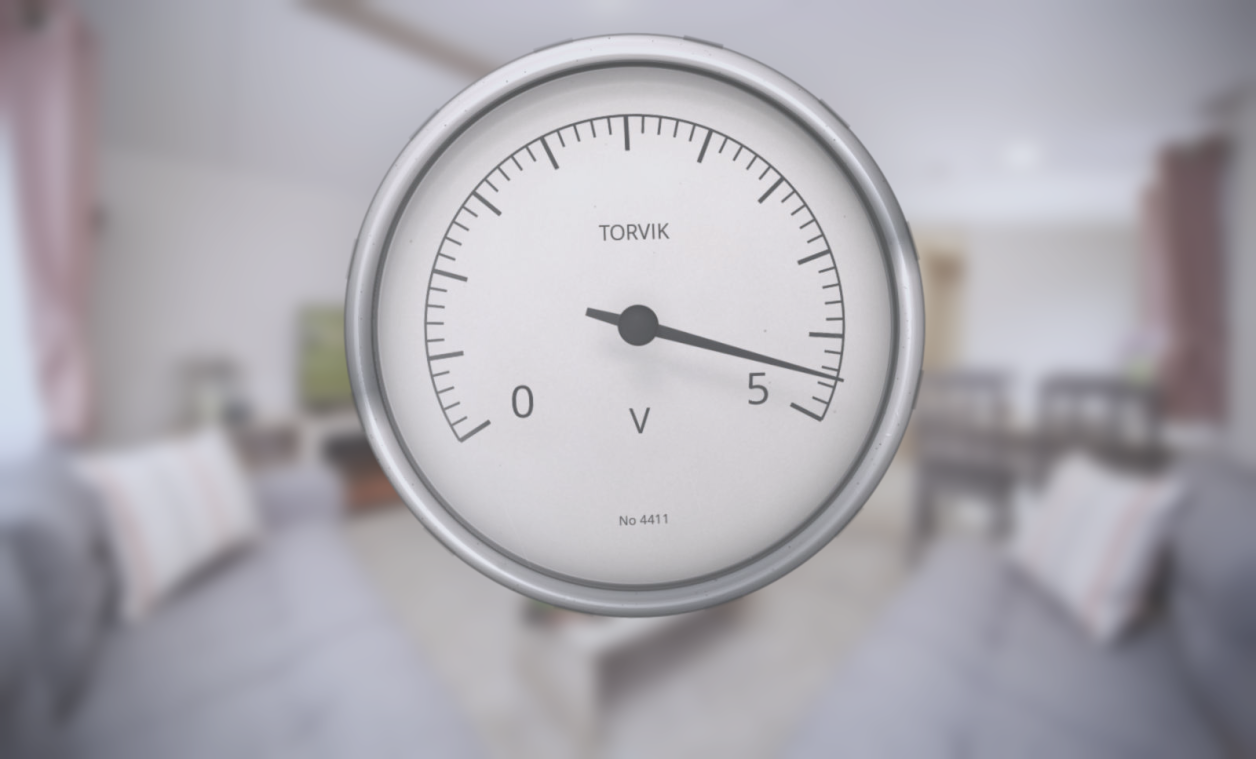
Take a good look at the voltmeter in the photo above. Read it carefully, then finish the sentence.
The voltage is 4.75 V
